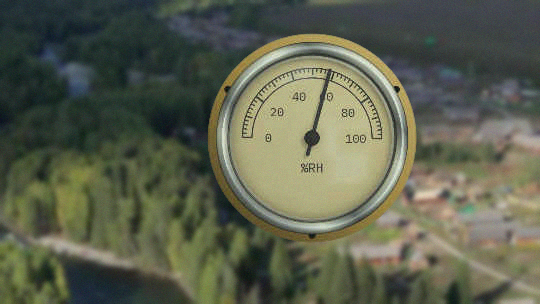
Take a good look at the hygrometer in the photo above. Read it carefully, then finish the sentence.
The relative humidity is 58 %
